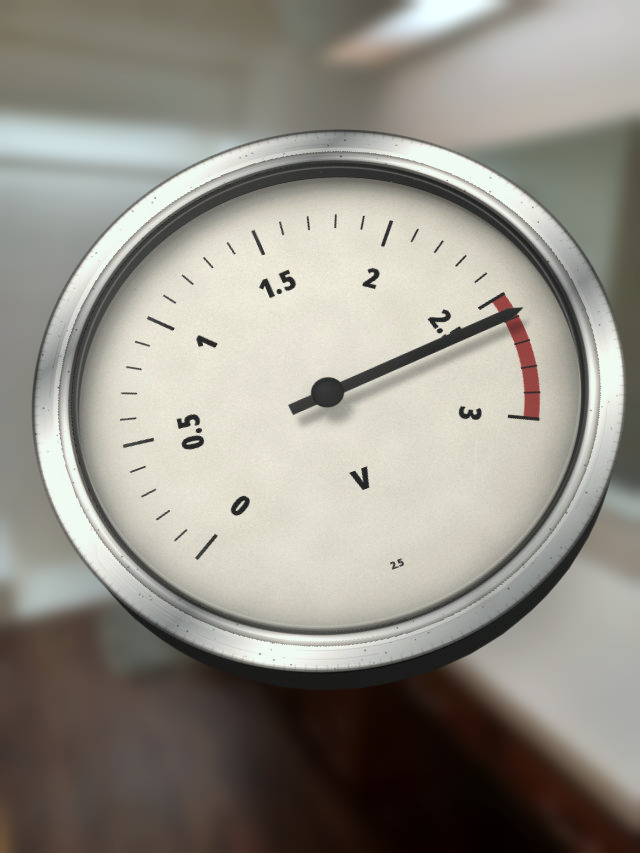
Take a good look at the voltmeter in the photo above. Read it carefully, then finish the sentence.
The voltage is 2.6 V
